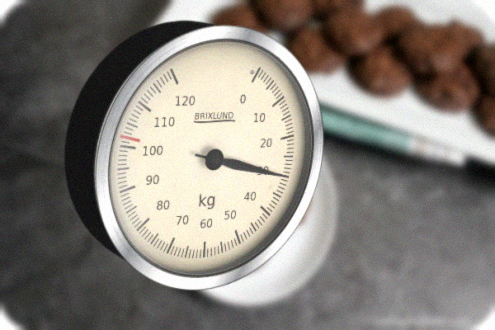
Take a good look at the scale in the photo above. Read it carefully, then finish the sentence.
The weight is 30 kg
